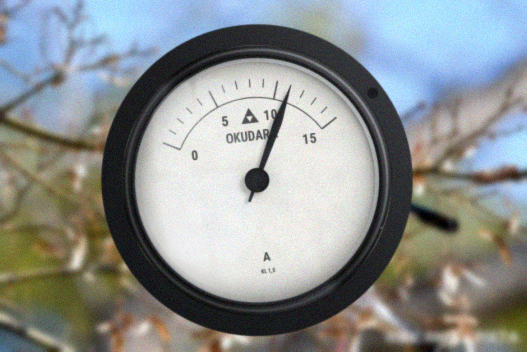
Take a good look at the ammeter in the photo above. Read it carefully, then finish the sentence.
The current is 11 A
